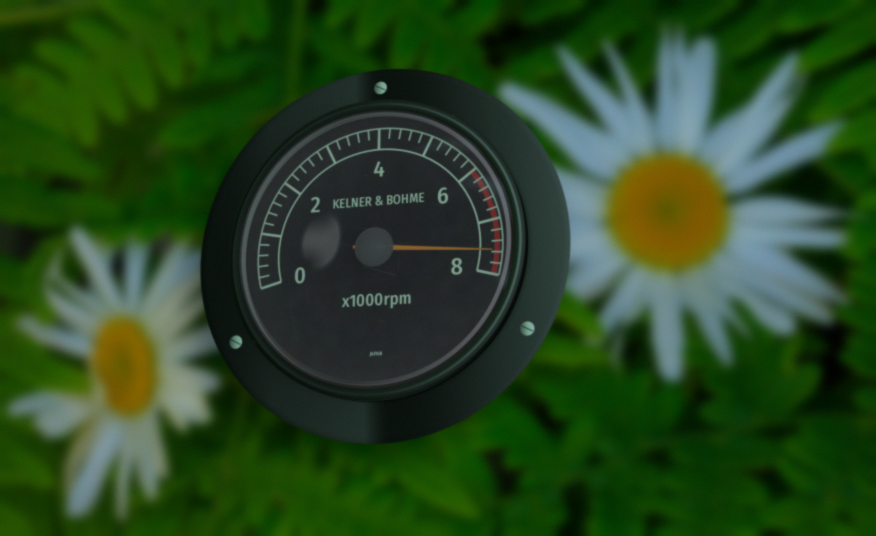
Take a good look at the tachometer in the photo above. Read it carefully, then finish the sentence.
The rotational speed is 7600 rpm
